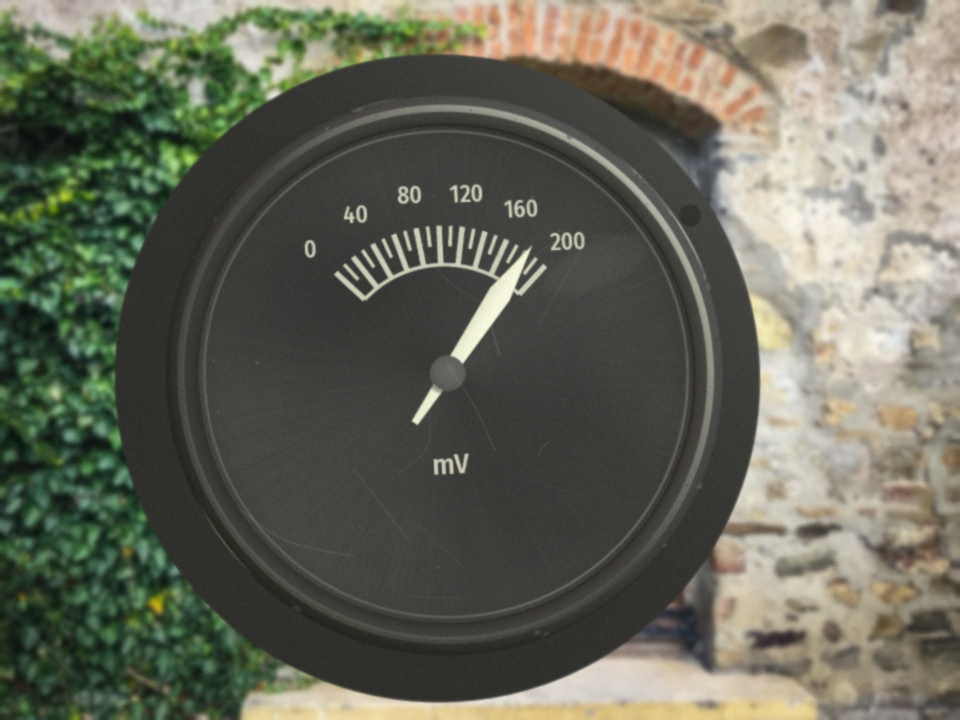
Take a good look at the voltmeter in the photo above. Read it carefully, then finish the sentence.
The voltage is 180 mV
